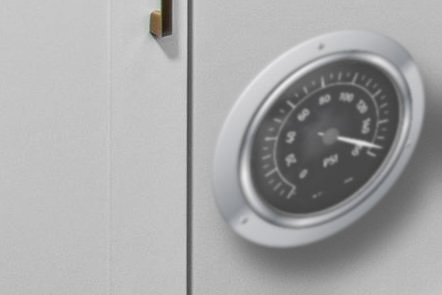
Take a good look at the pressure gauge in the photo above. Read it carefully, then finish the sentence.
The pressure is 155 psi
